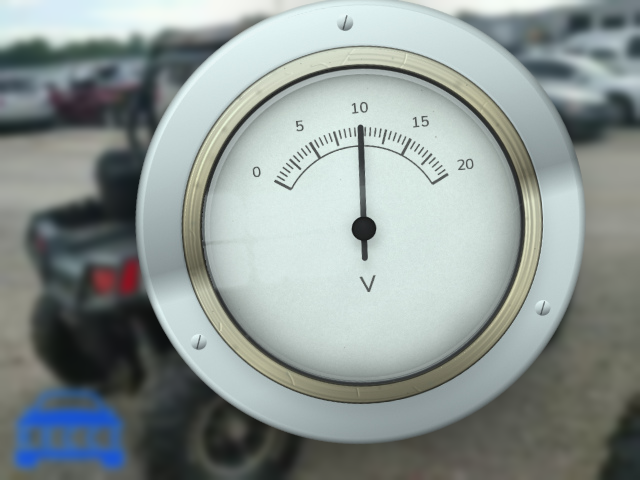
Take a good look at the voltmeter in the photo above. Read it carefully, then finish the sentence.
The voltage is 10 V
